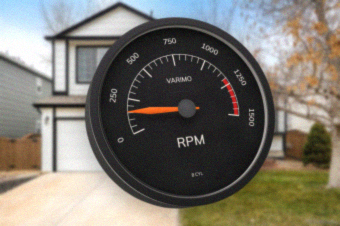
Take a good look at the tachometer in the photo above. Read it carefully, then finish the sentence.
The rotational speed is 150 rpm
